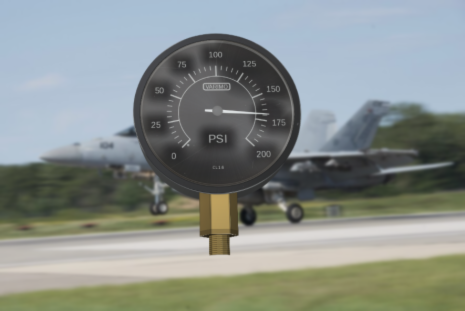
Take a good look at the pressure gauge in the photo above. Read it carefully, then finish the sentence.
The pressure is 170 psi
